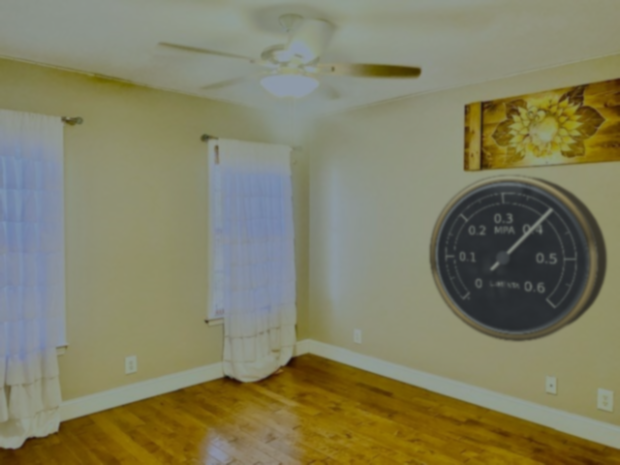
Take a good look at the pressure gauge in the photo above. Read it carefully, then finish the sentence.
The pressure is 0.4 MPa
